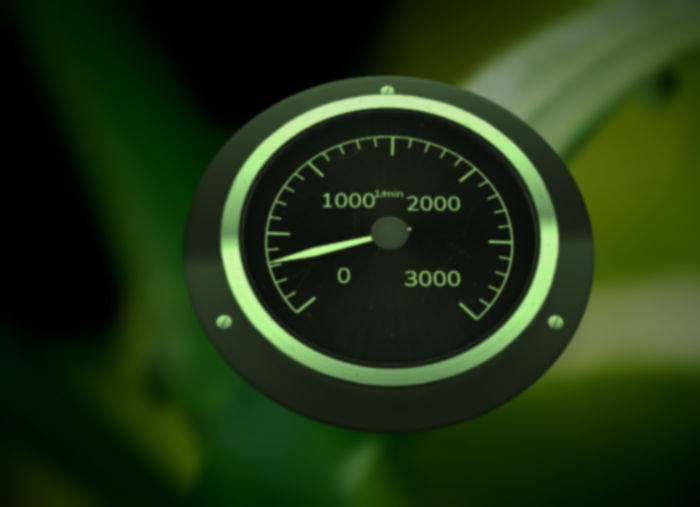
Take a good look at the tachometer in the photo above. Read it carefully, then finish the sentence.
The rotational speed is 300 rpm
